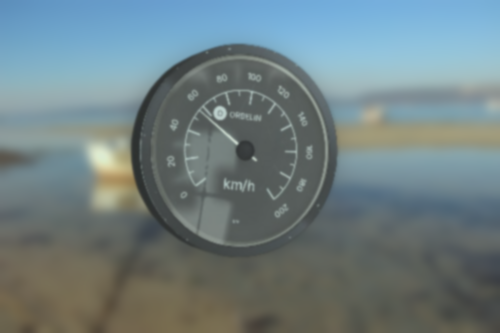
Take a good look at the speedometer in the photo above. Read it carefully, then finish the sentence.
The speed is 55 km/h
